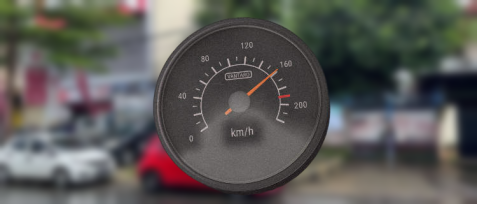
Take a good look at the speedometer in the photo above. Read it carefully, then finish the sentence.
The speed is 160 km/h
